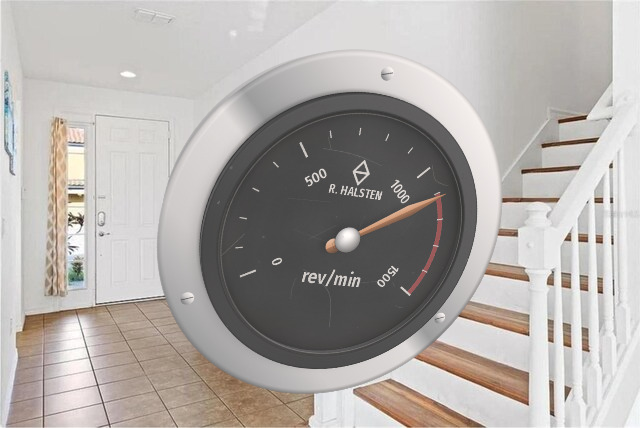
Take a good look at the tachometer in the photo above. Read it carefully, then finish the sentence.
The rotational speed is 1100 rpm
